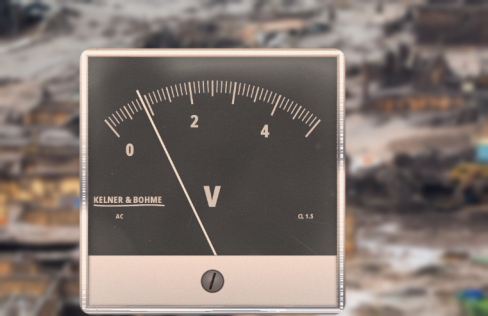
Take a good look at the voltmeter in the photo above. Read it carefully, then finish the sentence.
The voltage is 0.9 V
